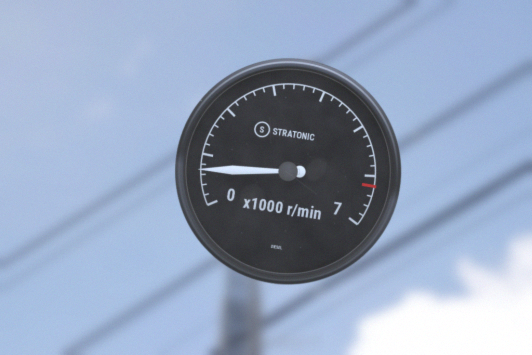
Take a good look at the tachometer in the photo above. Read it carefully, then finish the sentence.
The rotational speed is 700 rpm
